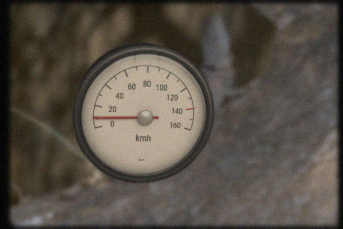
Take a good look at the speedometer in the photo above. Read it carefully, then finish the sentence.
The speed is 10 km/h
